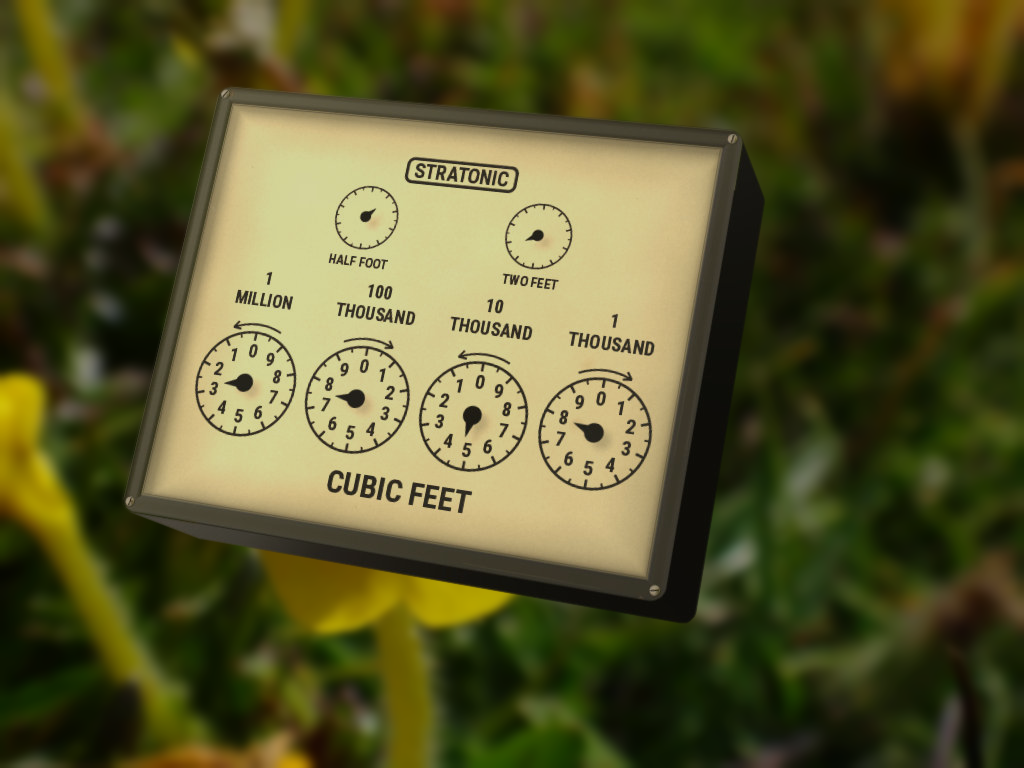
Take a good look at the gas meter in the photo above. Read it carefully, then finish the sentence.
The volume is 274800 ft³
